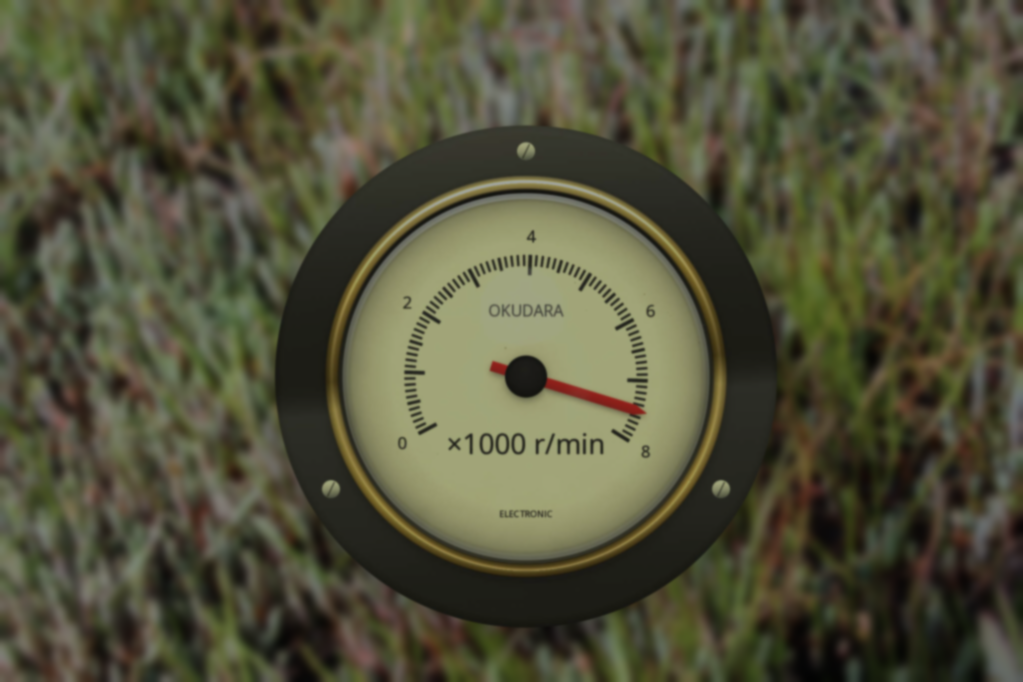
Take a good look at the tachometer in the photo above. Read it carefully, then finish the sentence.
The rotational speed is 7500 rpm
